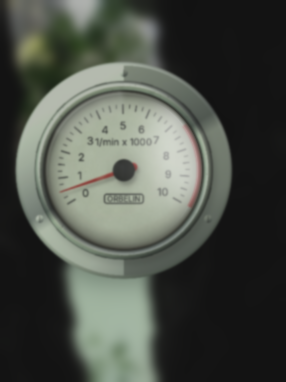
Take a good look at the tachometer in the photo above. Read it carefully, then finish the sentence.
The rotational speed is 500 rpm
